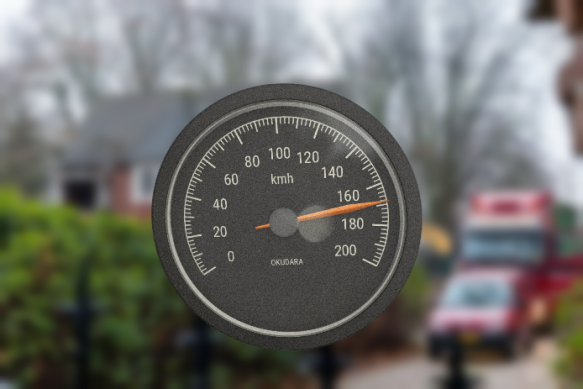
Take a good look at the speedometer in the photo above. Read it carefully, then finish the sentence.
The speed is 168 km/h
